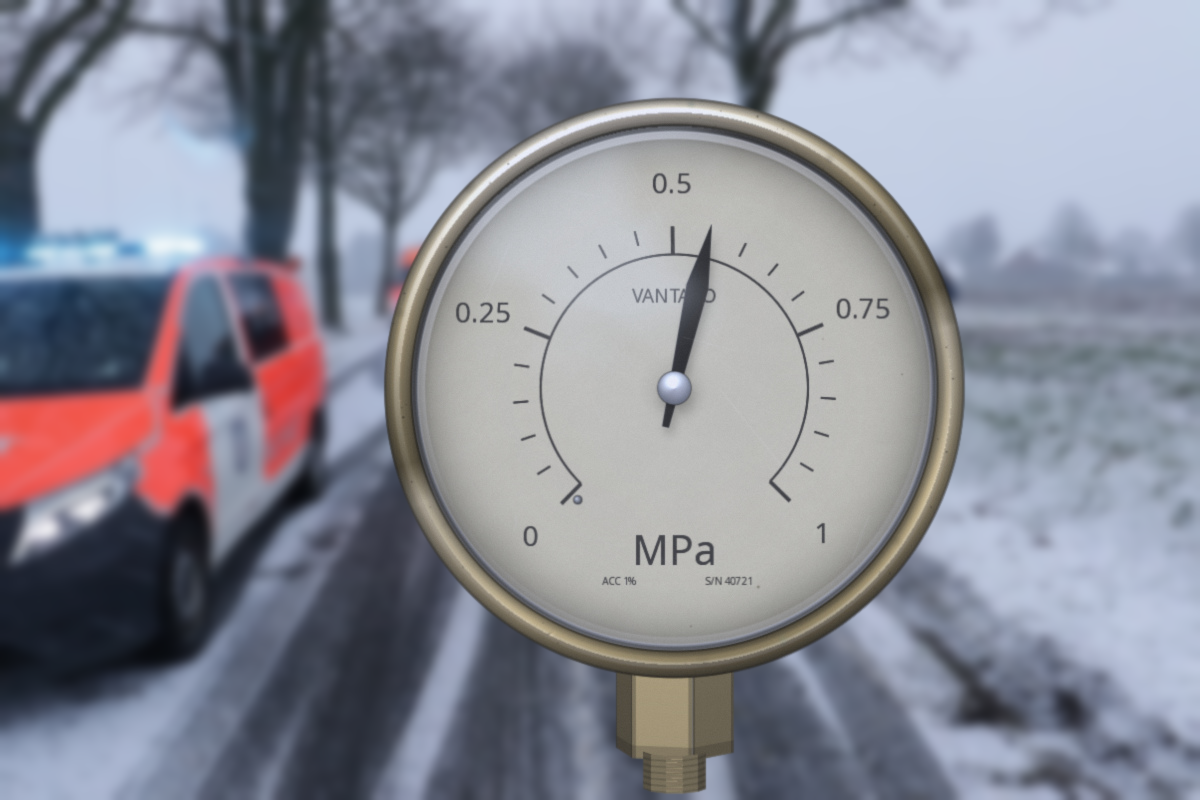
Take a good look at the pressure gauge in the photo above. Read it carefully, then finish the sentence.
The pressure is 0.55 MPa
